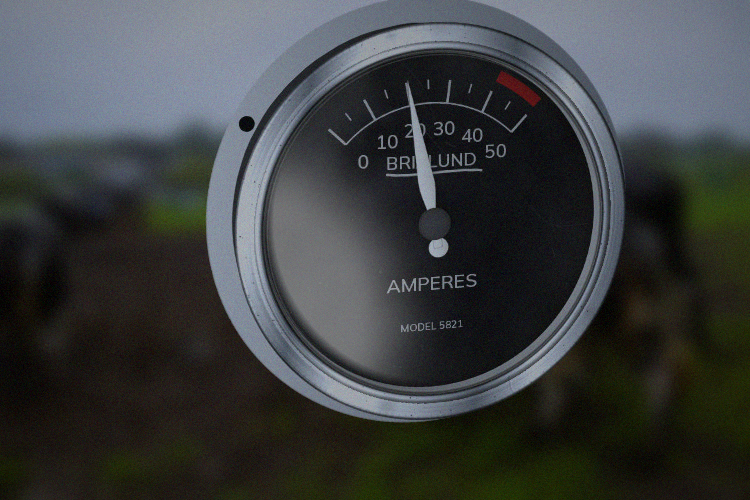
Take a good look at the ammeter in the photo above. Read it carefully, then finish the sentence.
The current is 20 A
